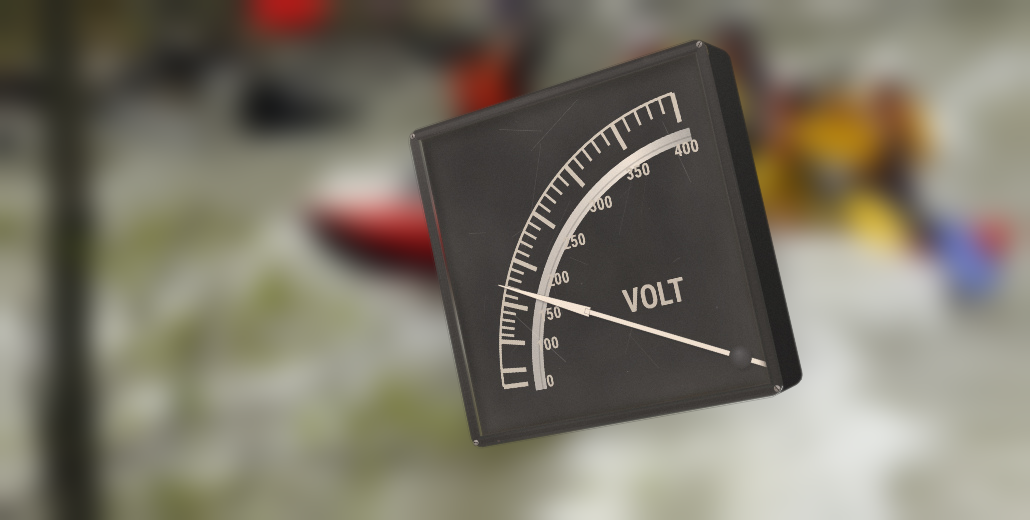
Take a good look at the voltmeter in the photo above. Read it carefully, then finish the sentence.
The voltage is 170 V
